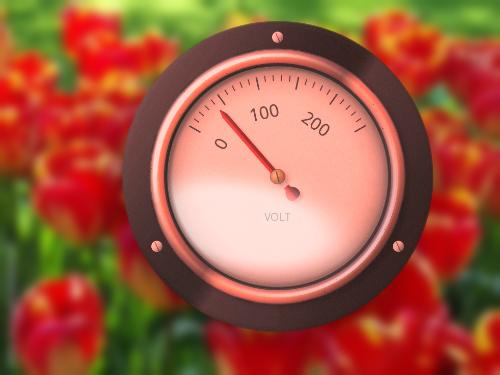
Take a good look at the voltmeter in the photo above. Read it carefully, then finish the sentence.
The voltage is 40 V
